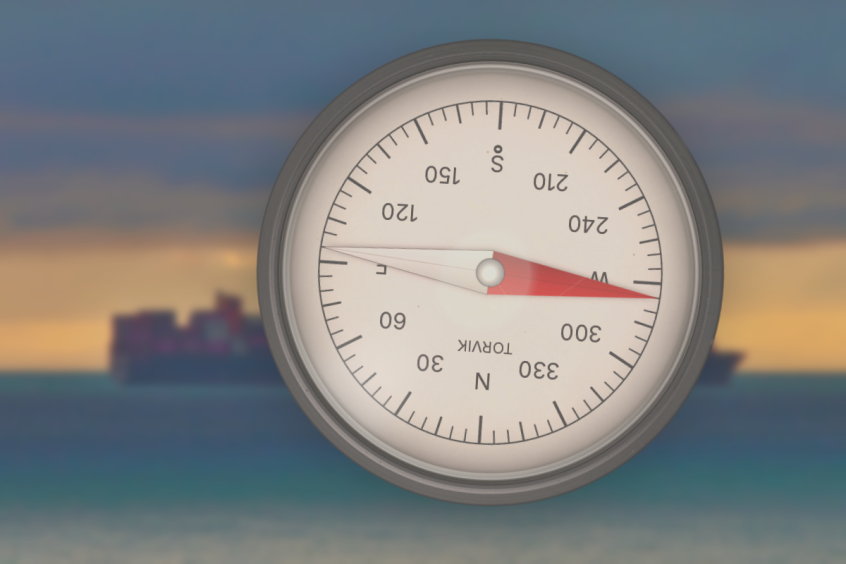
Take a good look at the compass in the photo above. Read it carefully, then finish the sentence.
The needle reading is 275 °
